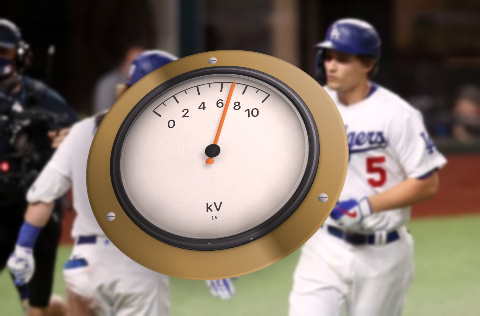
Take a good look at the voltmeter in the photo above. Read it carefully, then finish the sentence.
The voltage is 7 kV
